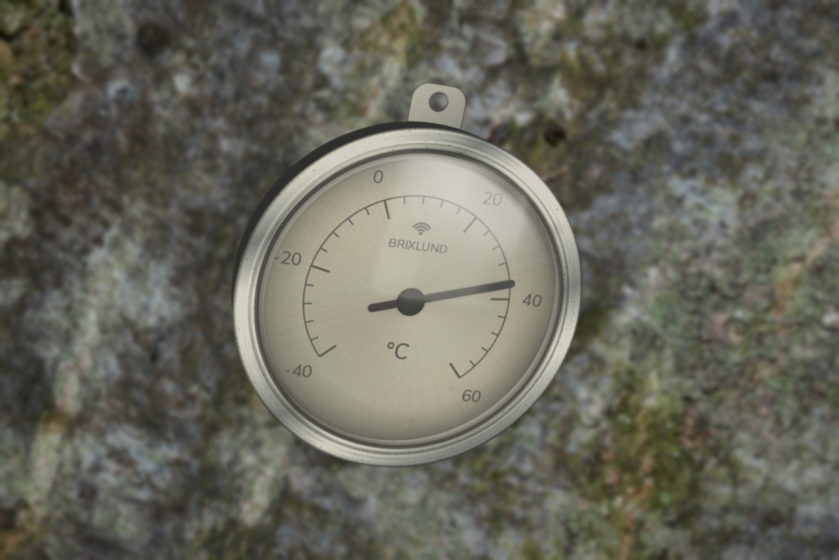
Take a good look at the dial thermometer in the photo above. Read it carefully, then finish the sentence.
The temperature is 36 °C
